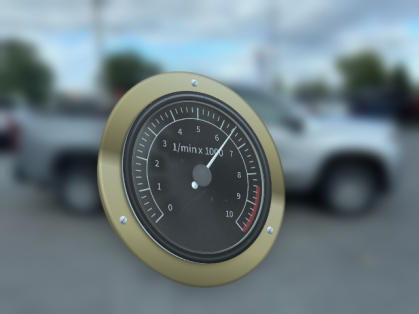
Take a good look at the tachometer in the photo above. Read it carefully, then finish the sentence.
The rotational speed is 6400 rpm
